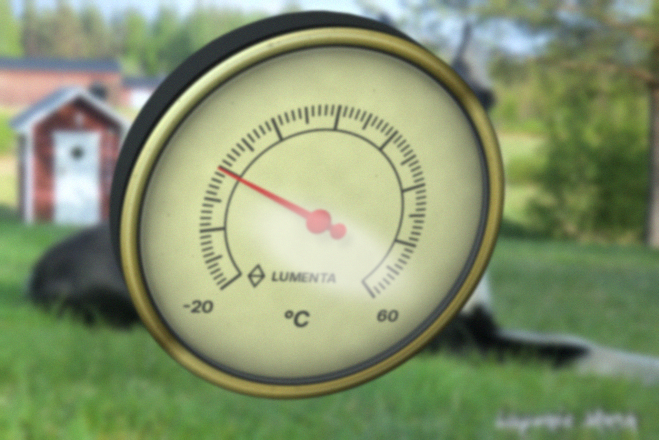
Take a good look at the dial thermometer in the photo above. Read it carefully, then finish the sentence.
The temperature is 0 °C
